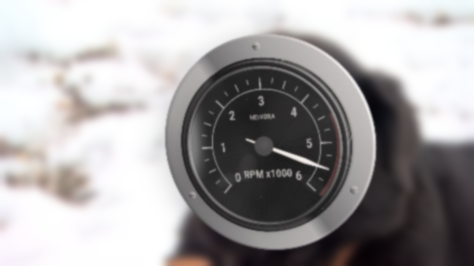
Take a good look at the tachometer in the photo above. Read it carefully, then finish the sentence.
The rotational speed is 5500 rpm
